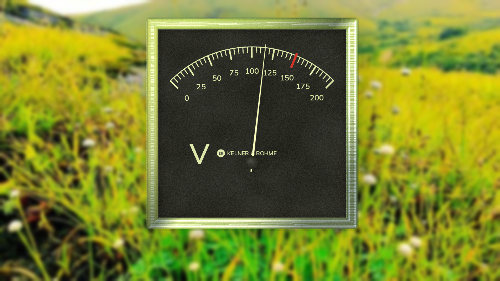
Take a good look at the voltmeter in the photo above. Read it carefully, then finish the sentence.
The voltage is 115 V
